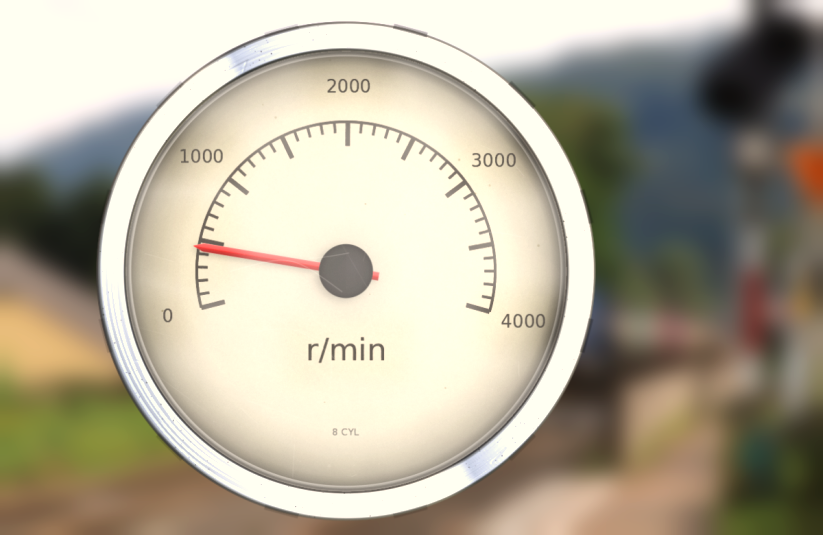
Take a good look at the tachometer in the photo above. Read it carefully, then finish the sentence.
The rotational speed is 450 rpm
